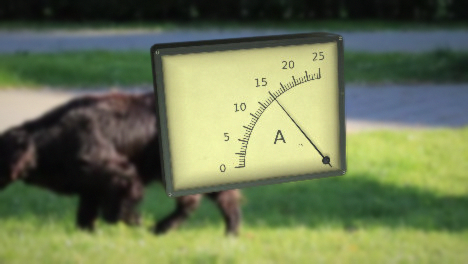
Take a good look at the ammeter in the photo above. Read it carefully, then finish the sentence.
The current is 15 A
